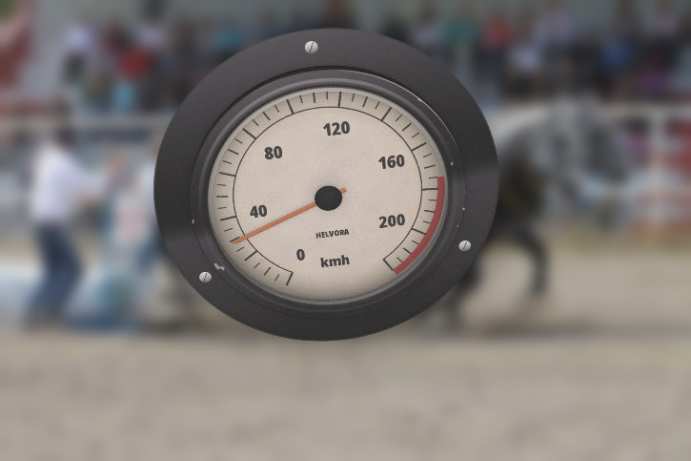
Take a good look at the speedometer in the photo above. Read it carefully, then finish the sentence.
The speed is 30 km/h
